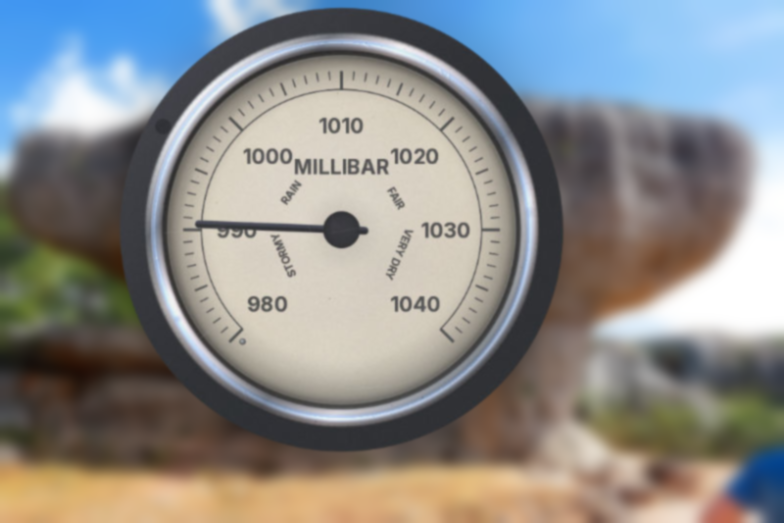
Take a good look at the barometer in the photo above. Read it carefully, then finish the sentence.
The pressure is 990.5 mbar
